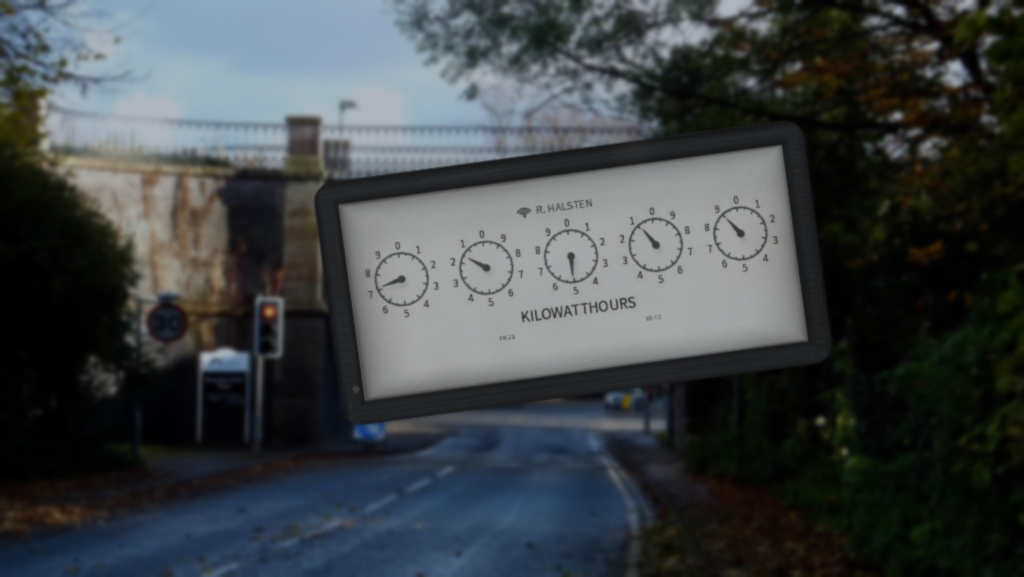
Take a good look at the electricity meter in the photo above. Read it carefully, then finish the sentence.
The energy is 71509 kWh
